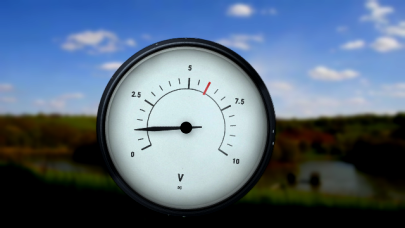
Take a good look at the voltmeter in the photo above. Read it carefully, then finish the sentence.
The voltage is 1 V
